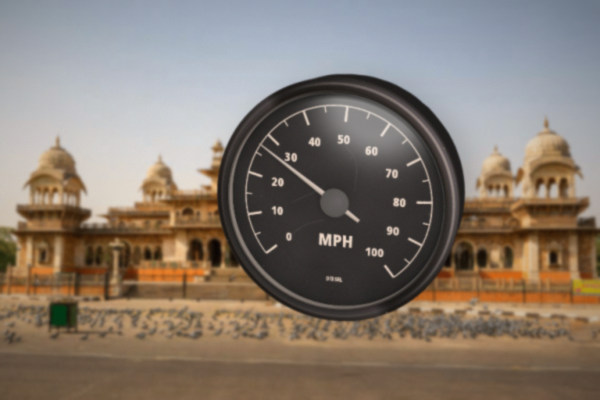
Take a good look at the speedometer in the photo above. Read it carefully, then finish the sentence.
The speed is 27.5 mph
